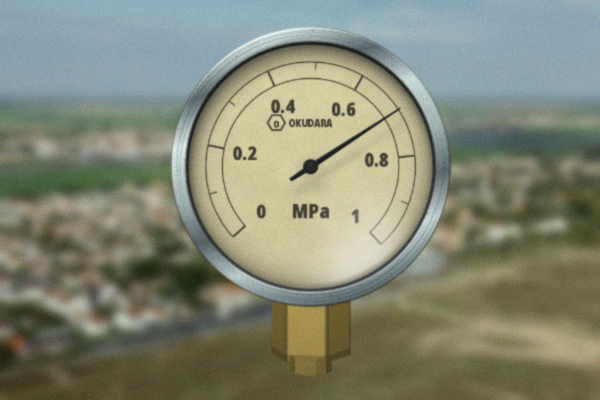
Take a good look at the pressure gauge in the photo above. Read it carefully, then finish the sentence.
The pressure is 0.7 MPa
